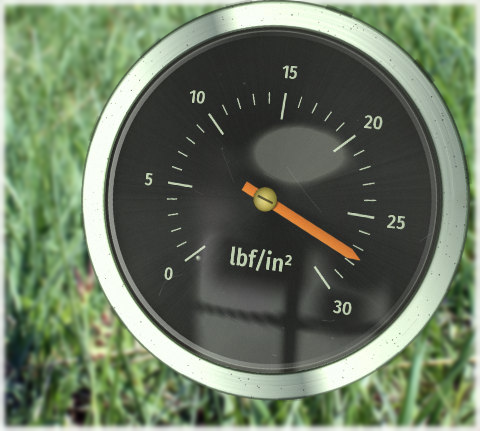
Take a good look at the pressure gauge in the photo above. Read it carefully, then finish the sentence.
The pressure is 27.5 psi
